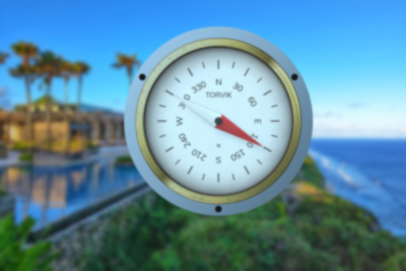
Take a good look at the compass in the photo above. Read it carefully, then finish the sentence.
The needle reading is 120 °
